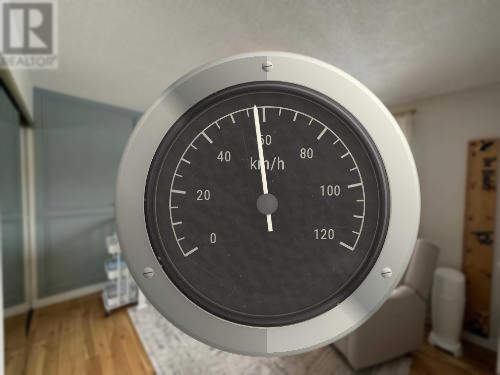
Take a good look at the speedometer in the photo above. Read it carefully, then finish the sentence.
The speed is 57.5 km/h
